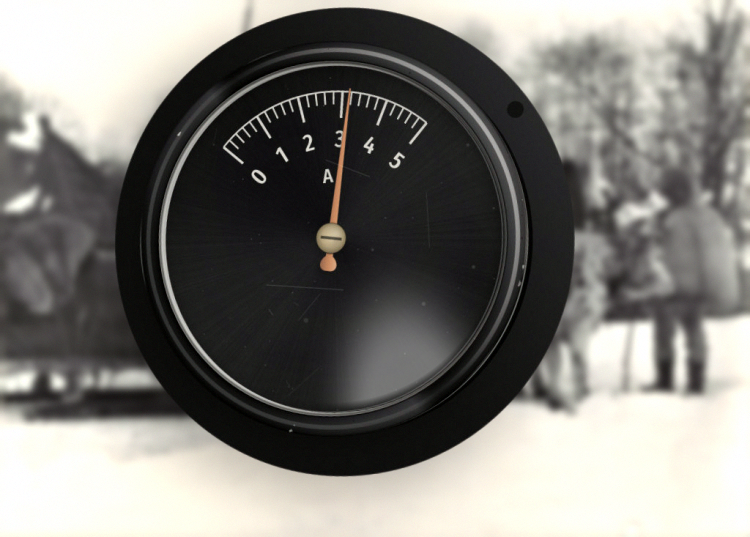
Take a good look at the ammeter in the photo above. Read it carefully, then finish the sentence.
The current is 3.2 A
